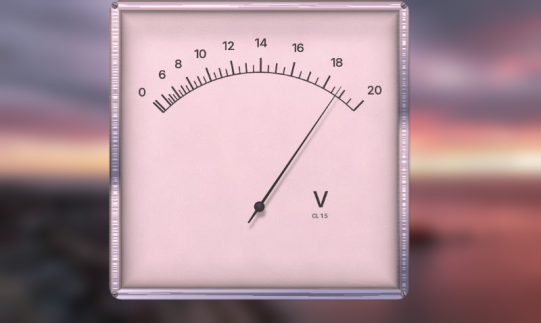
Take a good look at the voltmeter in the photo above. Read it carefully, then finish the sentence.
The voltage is 18.75 V
